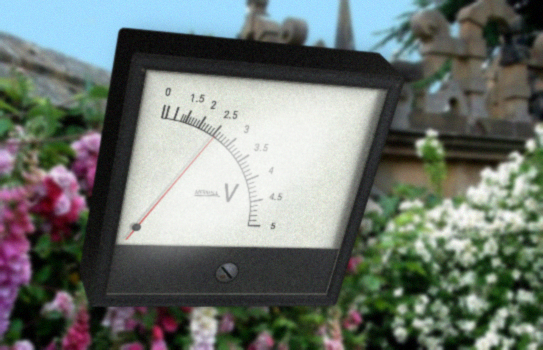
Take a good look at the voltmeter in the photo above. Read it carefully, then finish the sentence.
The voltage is 2.5 V
